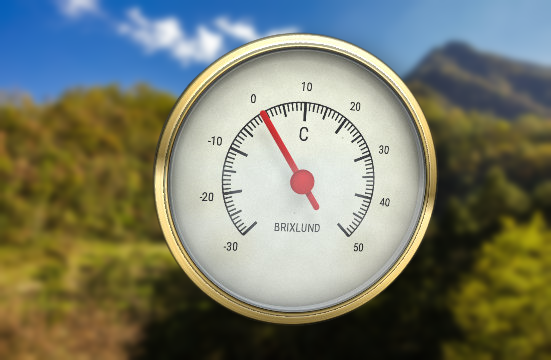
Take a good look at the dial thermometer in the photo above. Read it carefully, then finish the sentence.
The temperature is 0 °C
